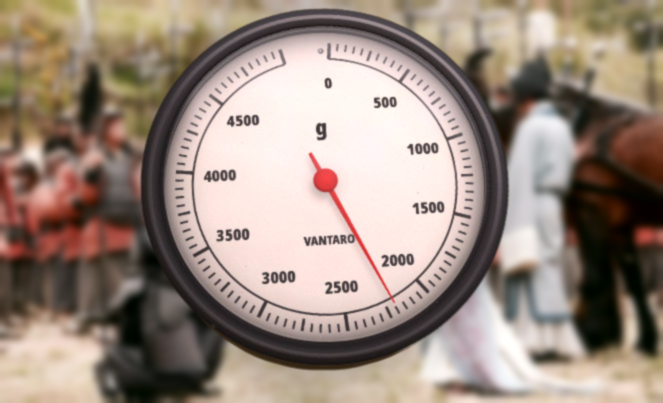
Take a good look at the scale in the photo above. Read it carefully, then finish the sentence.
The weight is 2200 g
